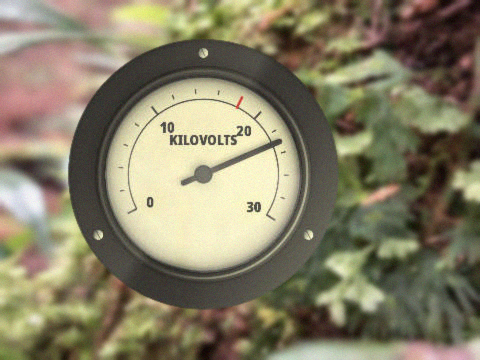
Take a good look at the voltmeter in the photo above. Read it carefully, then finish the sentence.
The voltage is 23 kV
